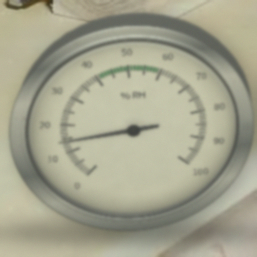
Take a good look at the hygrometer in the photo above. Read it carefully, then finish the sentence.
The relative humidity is 15 %
